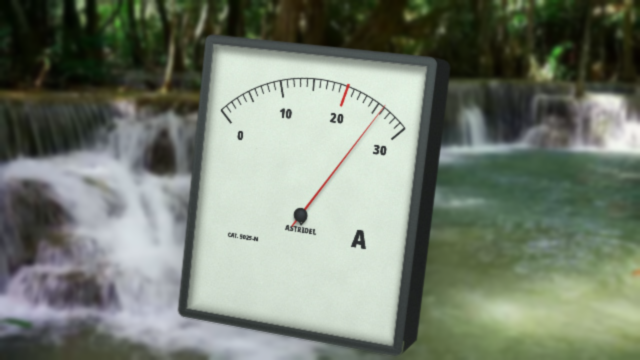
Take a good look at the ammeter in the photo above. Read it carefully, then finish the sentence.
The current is 26 A
